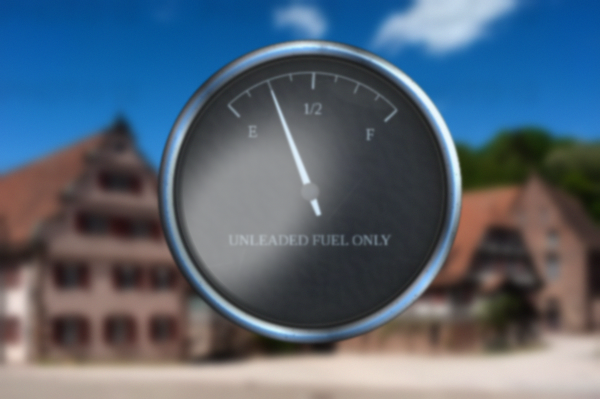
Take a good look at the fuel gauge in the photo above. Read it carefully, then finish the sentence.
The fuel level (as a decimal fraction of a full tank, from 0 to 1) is 0.25
